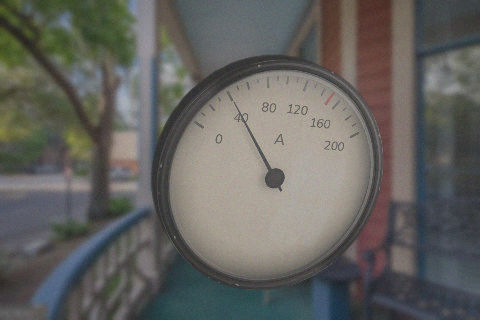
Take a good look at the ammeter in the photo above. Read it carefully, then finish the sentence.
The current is 40 A
